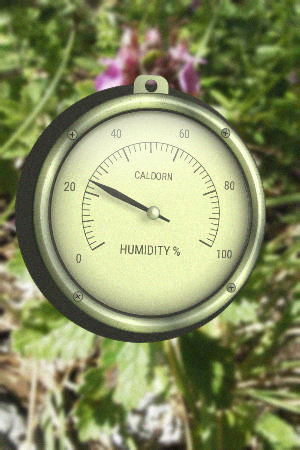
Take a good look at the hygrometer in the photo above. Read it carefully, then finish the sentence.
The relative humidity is 24 %
